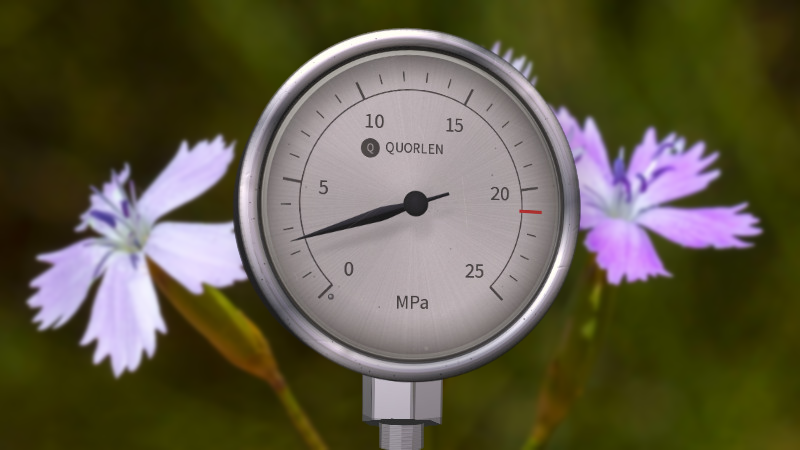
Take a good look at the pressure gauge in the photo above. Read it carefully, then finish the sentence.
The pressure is 2.5 MPa
